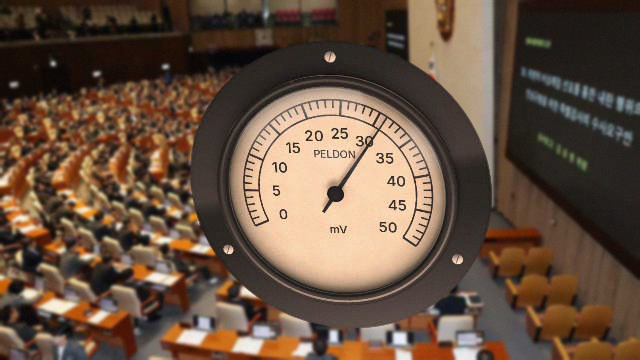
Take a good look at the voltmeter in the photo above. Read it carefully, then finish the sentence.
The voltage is 31 mV
